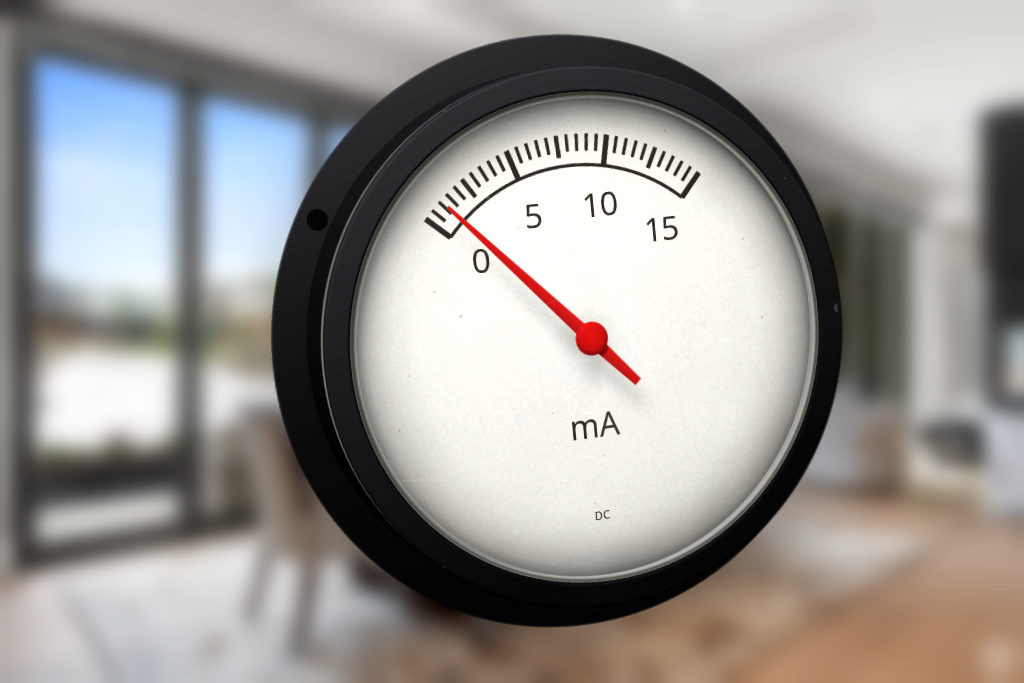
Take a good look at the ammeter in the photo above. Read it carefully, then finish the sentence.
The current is 1 mA
